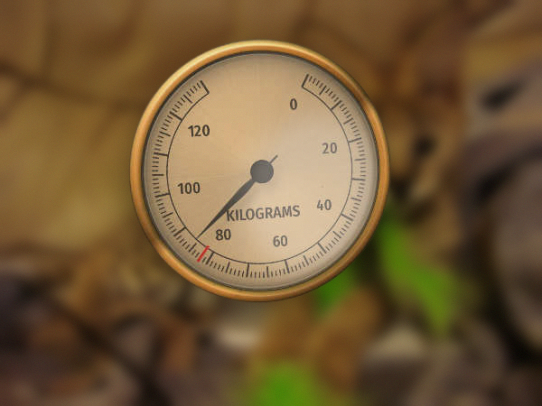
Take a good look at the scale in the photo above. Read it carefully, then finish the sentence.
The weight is 86 kg
